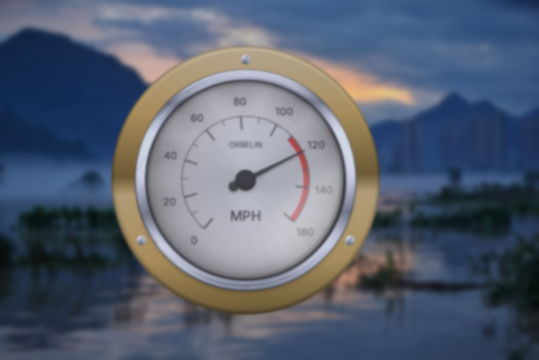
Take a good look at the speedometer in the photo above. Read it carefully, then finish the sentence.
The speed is 120 mph
